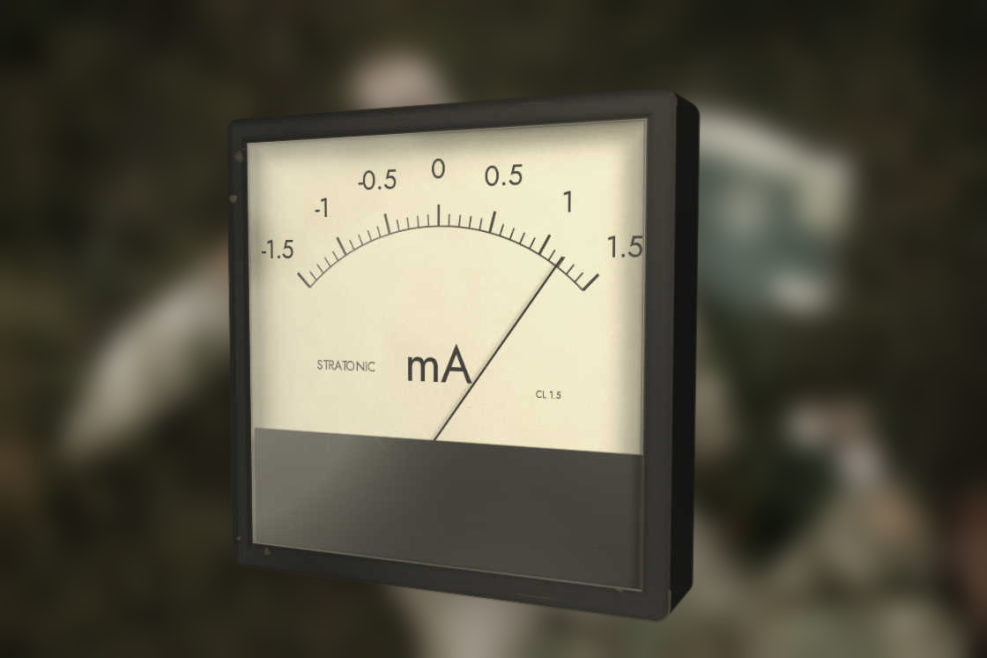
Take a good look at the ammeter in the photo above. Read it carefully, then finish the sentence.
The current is 1.2 mA
